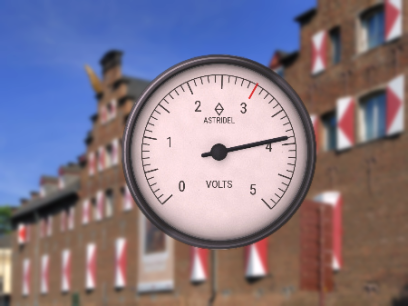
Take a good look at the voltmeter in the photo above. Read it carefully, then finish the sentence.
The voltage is 3.9 V
